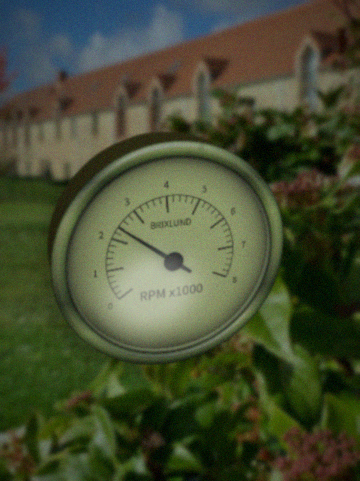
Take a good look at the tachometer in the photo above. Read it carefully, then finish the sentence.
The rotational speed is 2400 rpm
